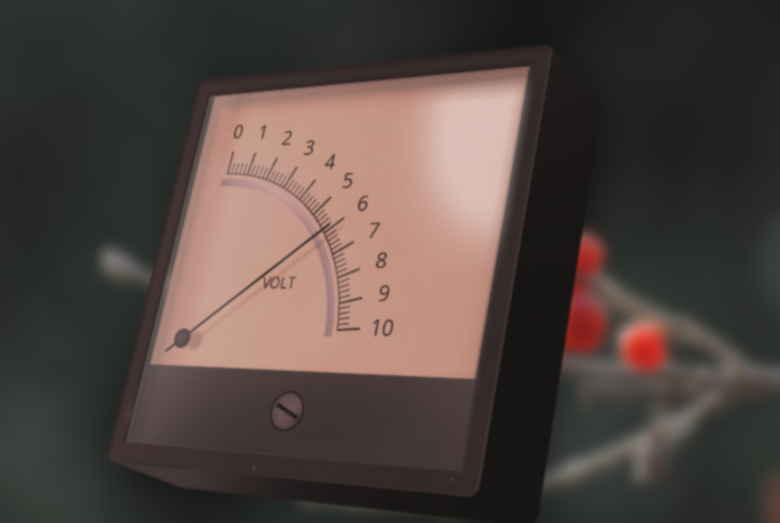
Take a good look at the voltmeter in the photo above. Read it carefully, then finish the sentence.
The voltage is 6 V
